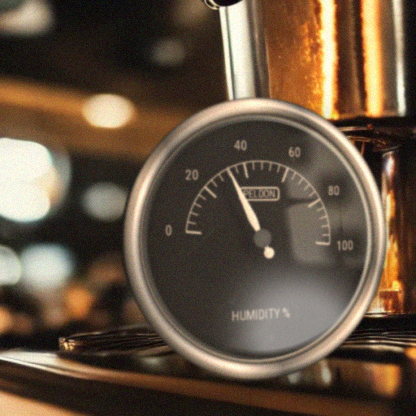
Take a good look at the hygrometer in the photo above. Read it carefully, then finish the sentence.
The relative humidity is 32 %
